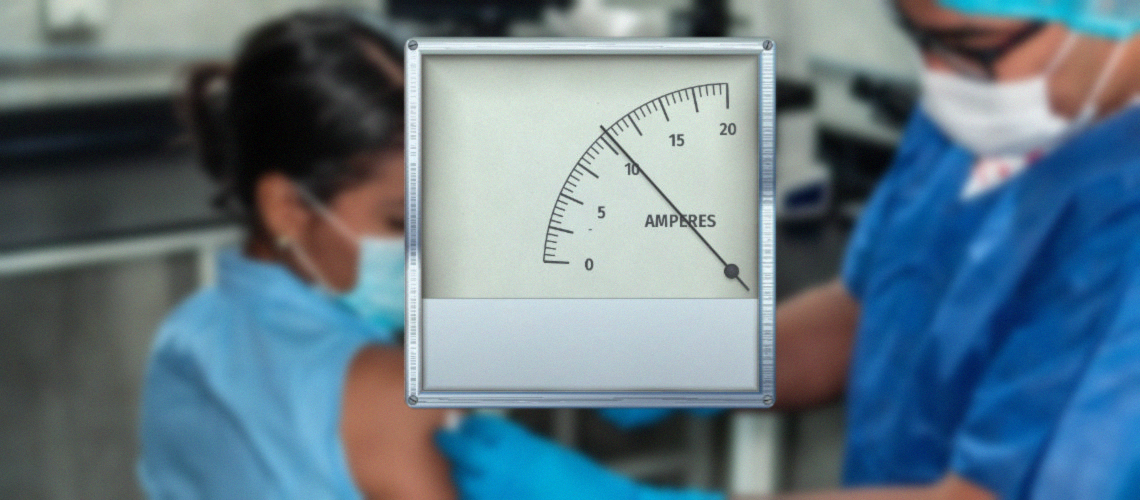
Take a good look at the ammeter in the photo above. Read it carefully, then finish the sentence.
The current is 10.5 A
